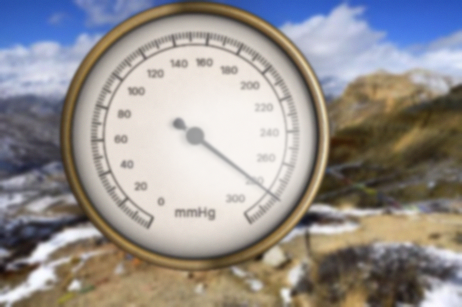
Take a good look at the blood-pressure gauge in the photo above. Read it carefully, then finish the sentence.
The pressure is 280 mmHg
